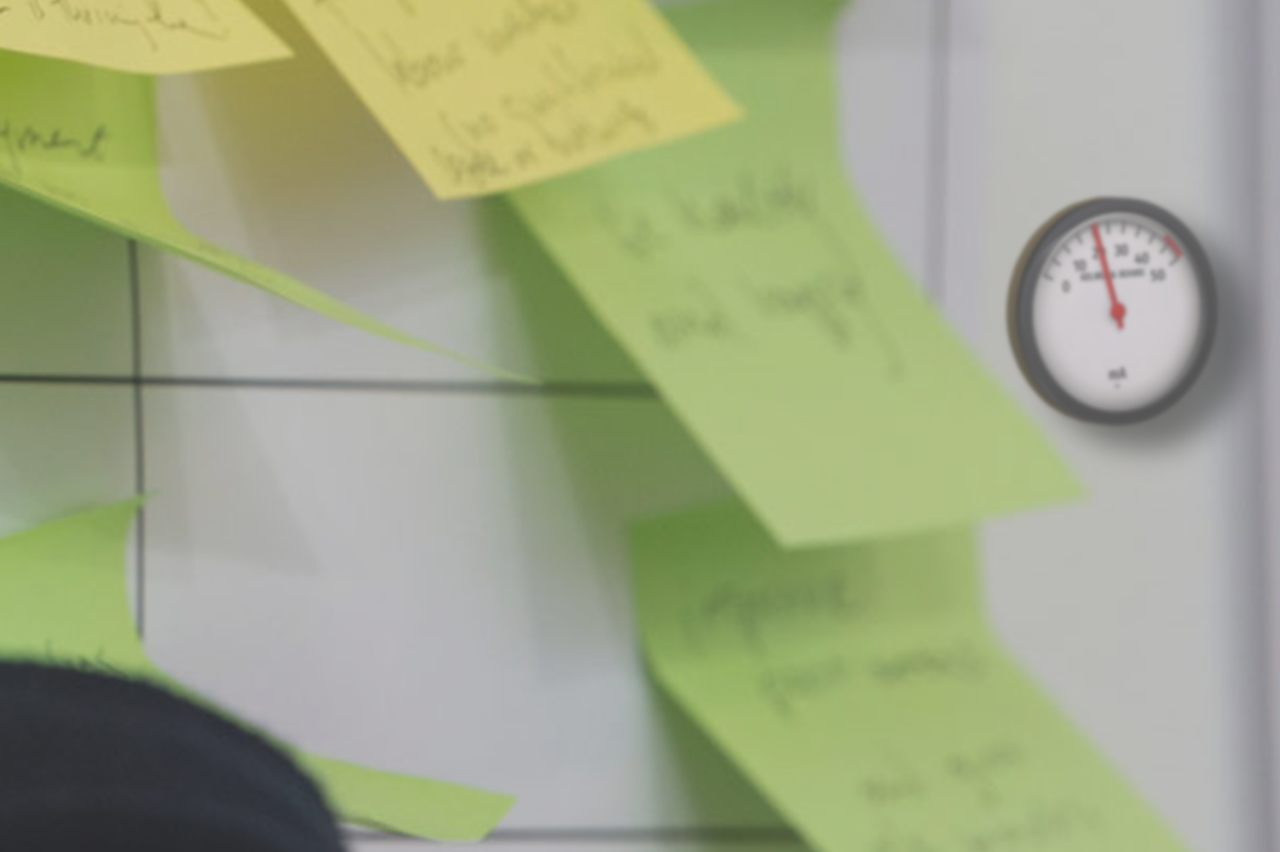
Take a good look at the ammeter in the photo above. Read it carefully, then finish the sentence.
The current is 20 mA
